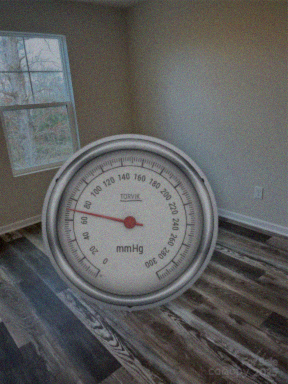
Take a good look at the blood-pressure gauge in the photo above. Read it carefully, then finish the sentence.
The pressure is 70 mmHg
